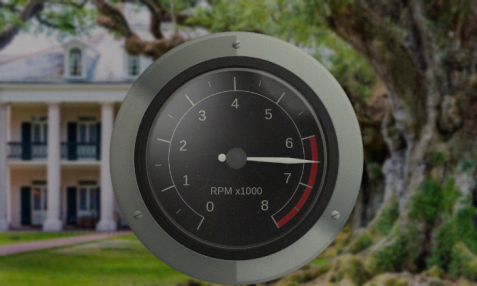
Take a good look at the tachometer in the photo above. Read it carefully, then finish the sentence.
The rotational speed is 6500 rpm
